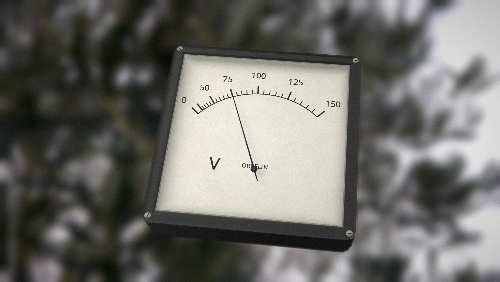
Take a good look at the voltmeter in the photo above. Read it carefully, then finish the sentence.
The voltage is 75 V
